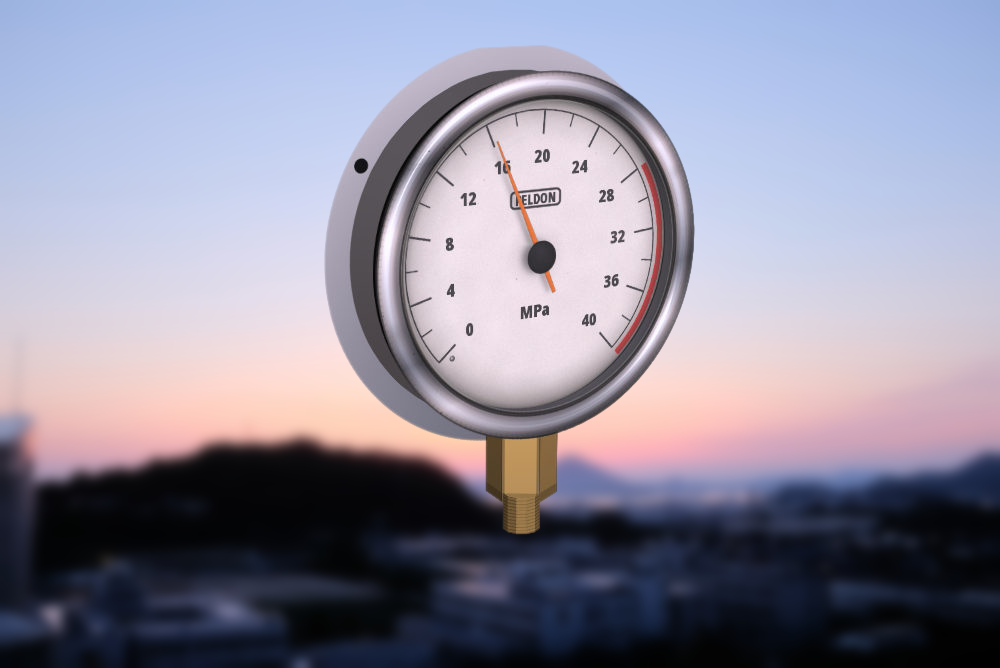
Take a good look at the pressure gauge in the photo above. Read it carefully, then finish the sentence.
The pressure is 16 MPa
